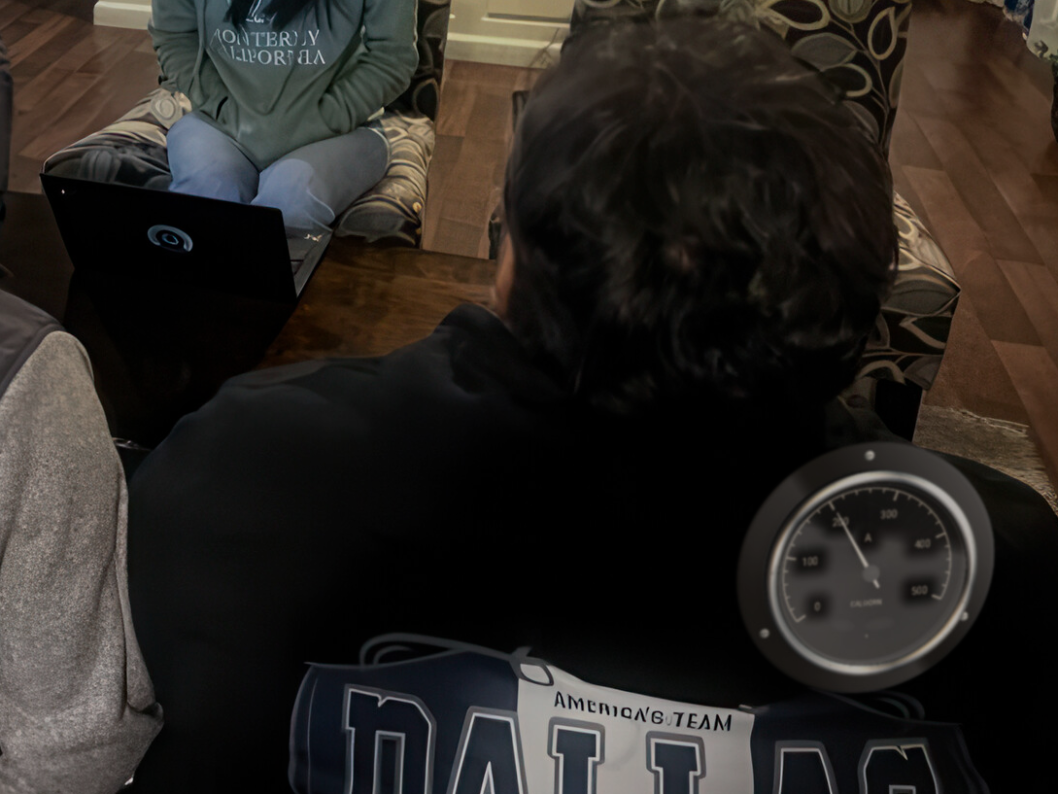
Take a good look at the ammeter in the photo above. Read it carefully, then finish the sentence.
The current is 200 A
